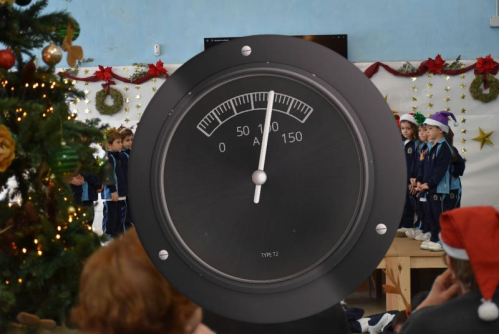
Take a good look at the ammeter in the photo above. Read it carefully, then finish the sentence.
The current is 100 A
